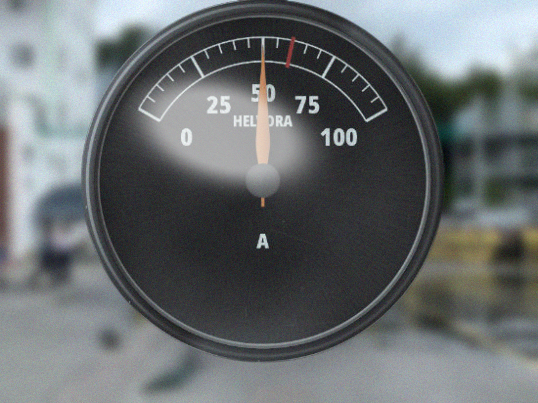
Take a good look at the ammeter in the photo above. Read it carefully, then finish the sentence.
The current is 50 A
